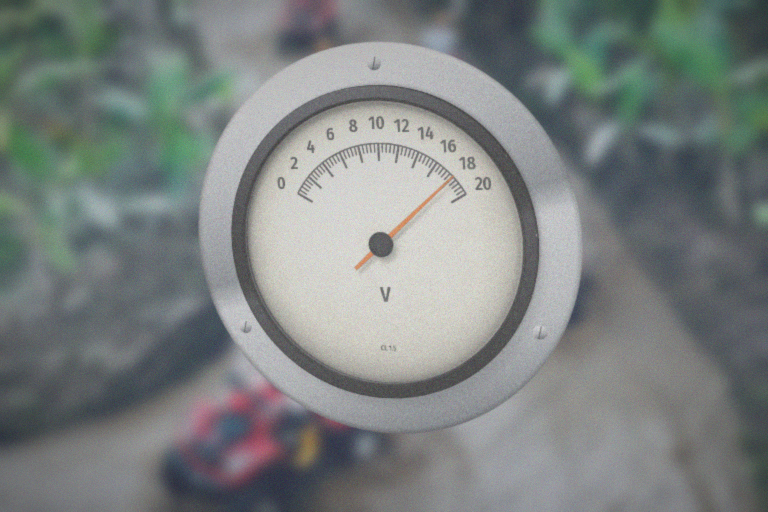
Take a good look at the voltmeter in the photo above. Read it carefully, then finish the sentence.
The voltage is 18 V
